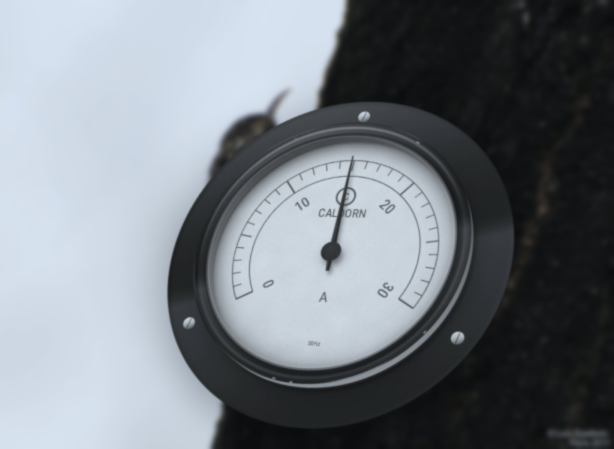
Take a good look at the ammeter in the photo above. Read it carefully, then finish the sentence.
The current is 15 A
